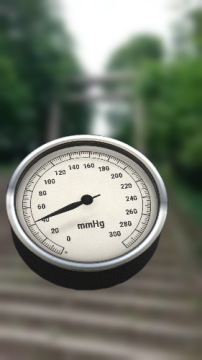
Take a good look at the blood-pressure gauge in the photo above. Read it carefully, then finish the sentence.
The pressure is 40 mmHg
